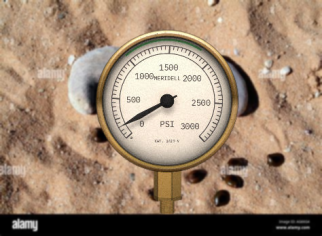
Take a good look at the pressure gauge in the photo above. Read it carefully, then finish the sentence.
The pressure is 150 psi
